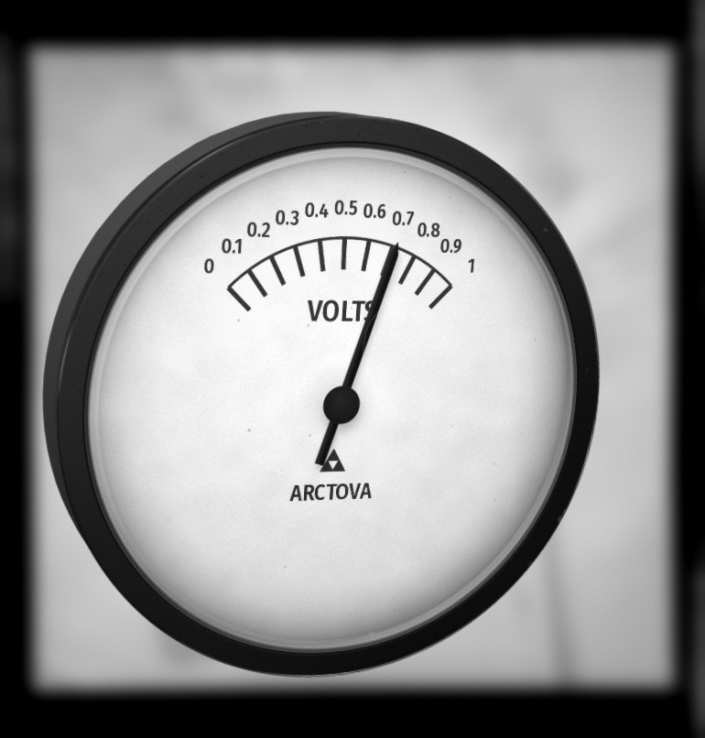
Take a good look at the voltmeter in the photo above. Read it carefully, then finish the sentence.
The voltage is 0.7 V
